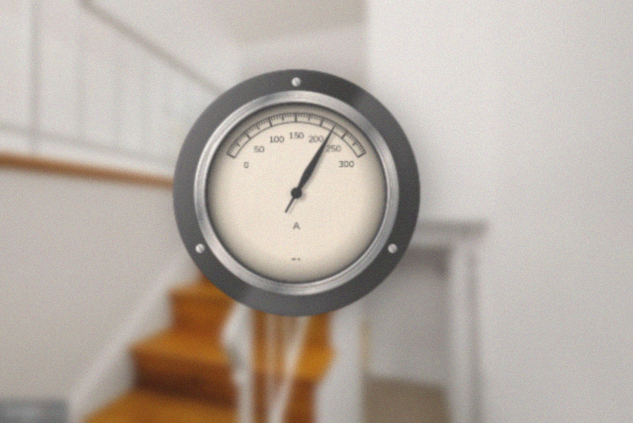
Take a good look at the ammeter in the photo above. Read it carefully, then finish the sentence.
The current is 225 A
